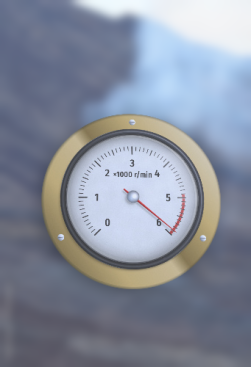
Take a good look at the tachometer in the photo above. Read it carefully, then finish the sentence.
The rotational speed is 5900 rpm
